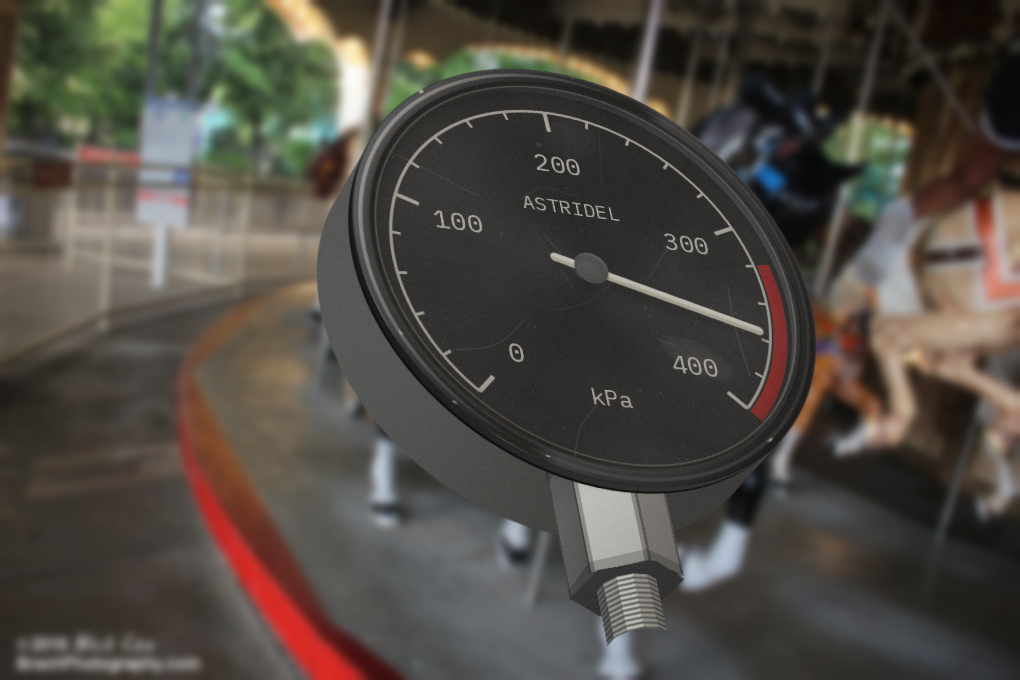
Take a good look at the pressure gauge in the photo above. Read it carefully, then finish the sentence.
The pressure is 360 kPa
